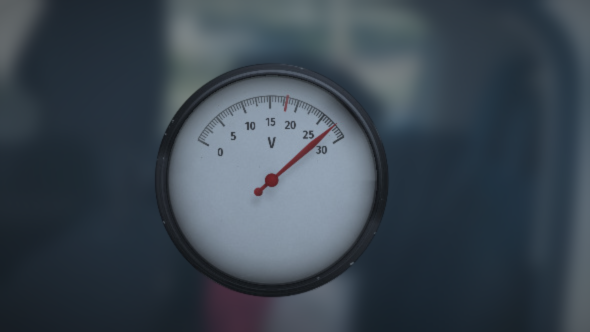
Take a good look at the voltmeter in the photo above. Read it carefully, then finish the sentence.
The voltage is 27.5 V
